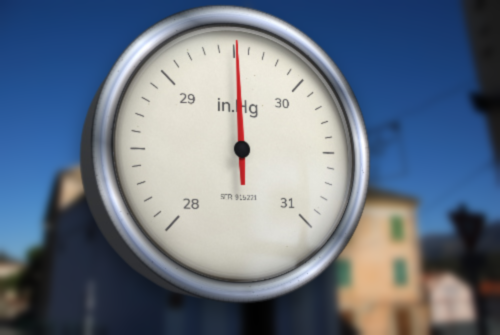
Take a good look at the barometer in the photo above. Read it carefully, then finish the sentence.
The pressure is 29.5 inHg
